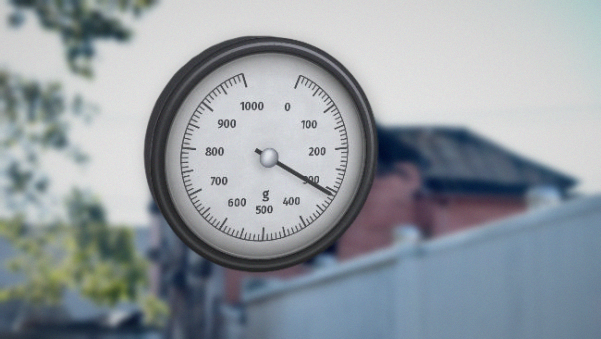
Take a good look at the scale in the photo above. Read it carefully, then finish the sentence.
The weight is 310 g
